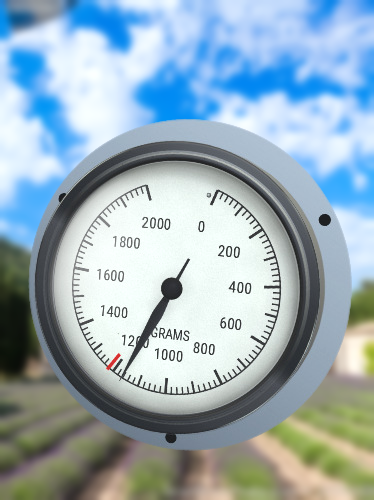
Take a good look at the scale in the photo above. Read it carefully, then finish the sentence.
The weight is 1160 g
